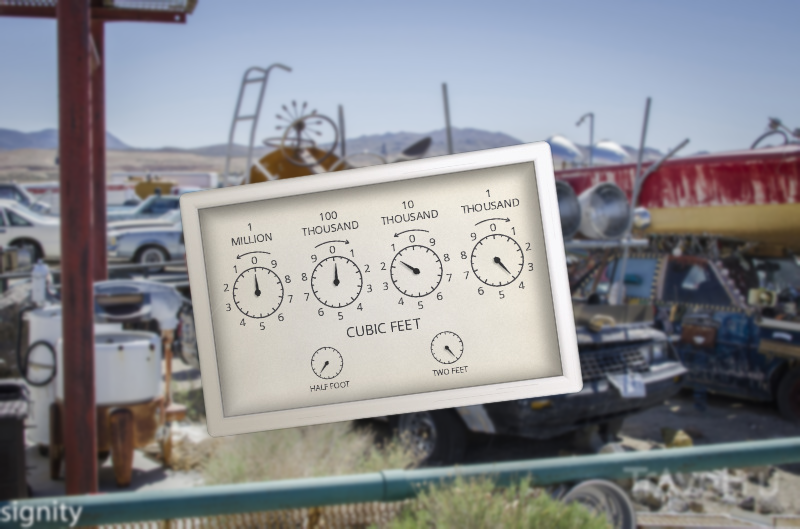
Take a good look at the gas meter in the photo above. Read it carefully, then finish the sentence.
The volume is 1400 ft³
